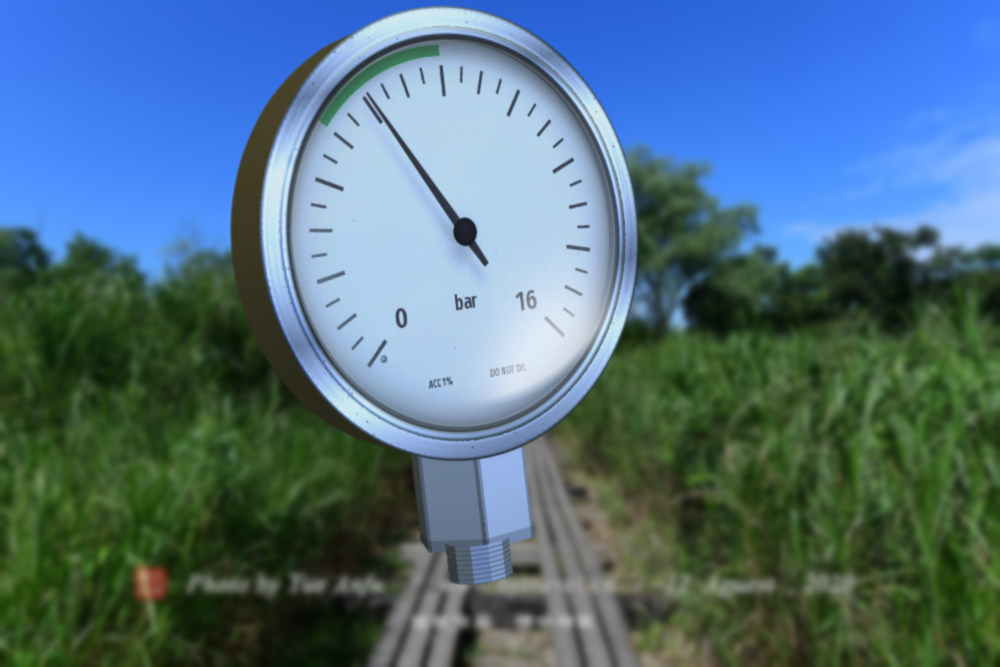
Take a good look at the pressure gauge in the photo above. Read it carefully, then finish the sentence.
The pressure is 6 bar
